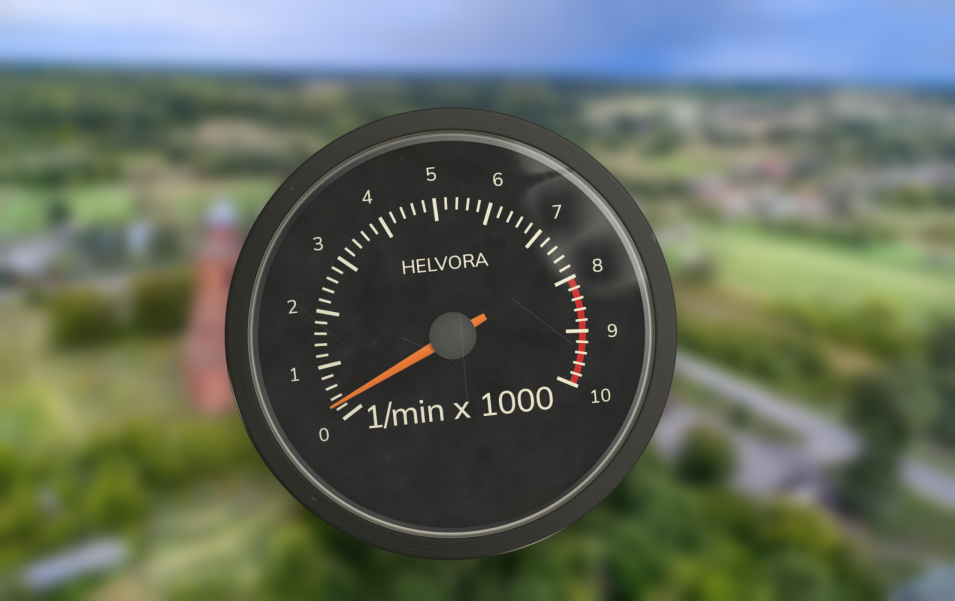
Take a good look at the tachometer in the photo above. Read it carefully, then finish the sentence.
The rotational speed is 300 rpm
